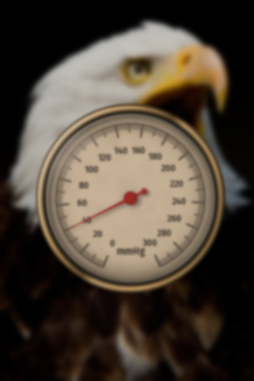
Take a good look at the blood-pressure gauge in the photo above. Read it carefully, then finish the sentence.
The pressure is 40 mmHg
